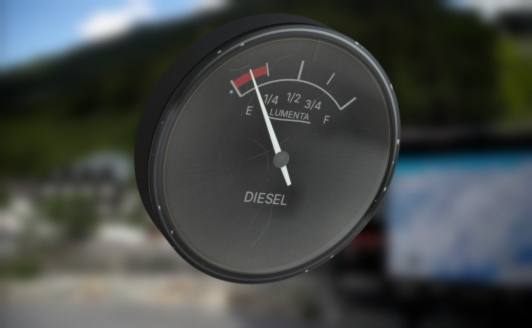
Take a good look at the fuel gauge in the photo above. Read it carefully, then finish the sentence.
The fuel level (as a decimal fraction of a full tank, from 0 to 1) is 0.125
